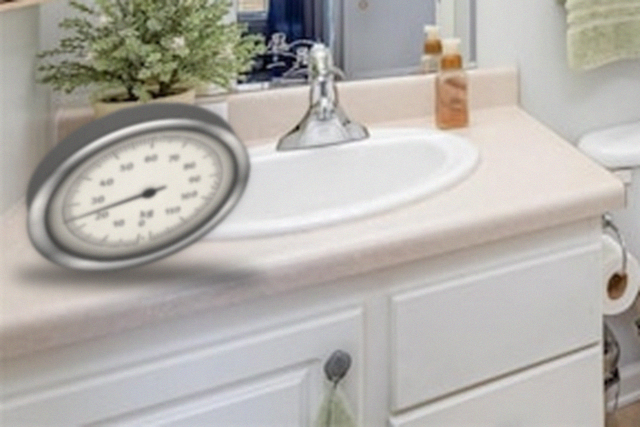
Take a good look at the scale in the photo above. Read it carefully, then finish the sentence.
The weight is 25 kg
